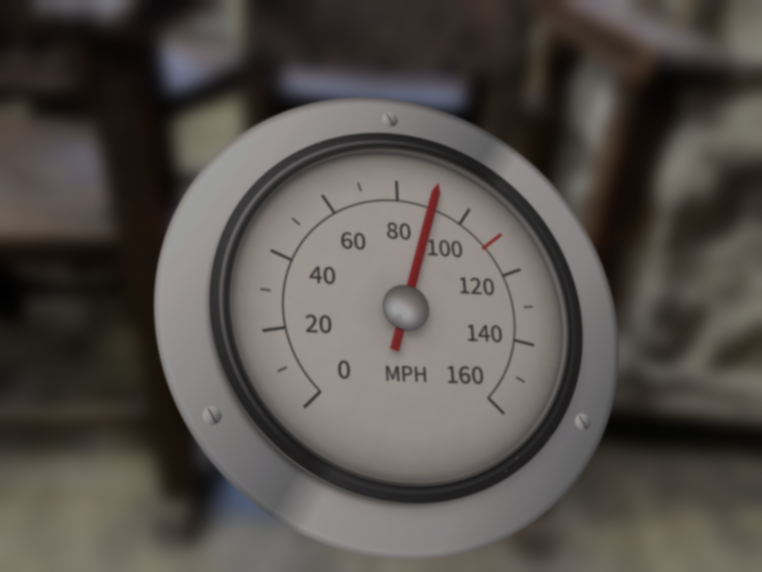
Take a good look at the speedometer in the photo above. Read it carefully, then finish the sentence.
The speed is 90 mph
